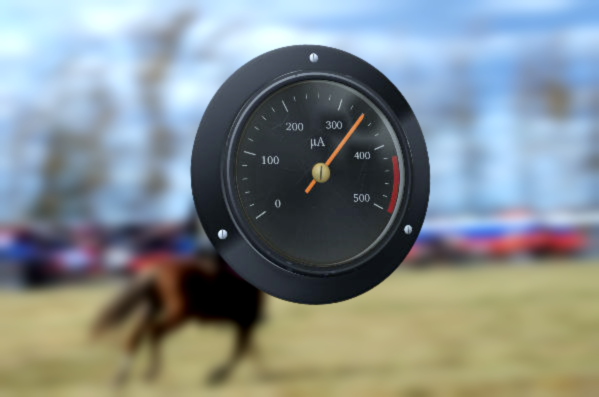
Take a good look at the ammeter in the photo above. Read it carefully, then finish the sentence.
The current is 340 µA
